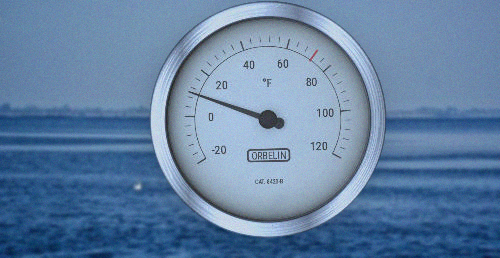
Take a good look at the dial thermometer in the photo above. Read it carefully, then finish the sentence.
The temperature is 10 °F
